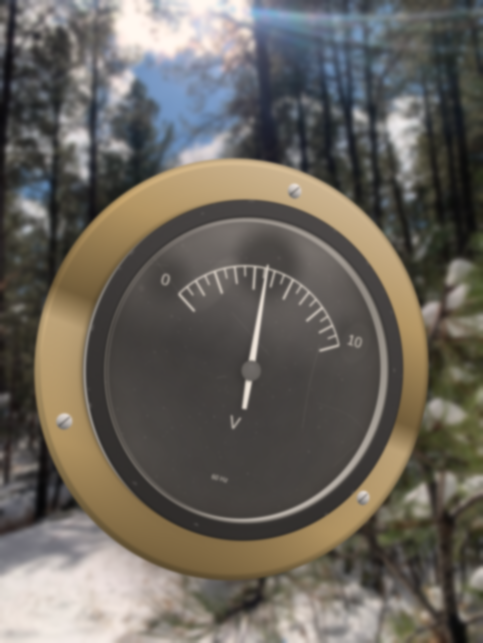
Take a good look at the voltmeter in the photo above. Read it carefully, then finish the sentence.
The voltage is 4.5 V
